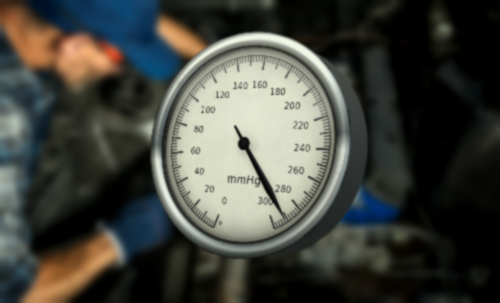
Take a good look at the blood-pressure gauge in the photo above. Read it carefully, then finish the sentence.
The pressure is 290 mmHg
